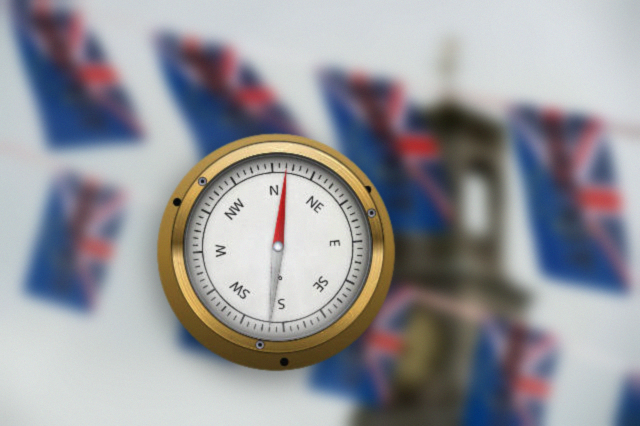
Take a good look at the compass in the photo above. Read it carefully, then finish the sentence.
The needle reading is 10 °
